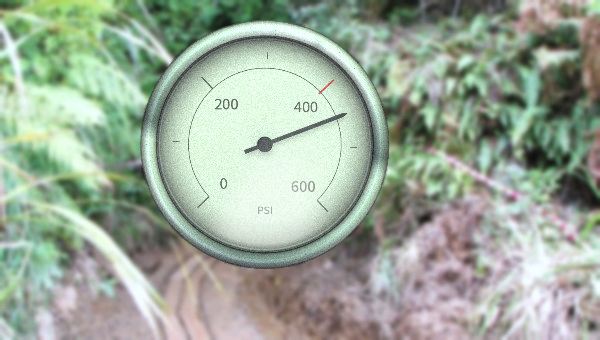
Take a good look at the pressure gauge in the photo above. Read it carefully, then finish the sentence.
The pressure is 450 psi
